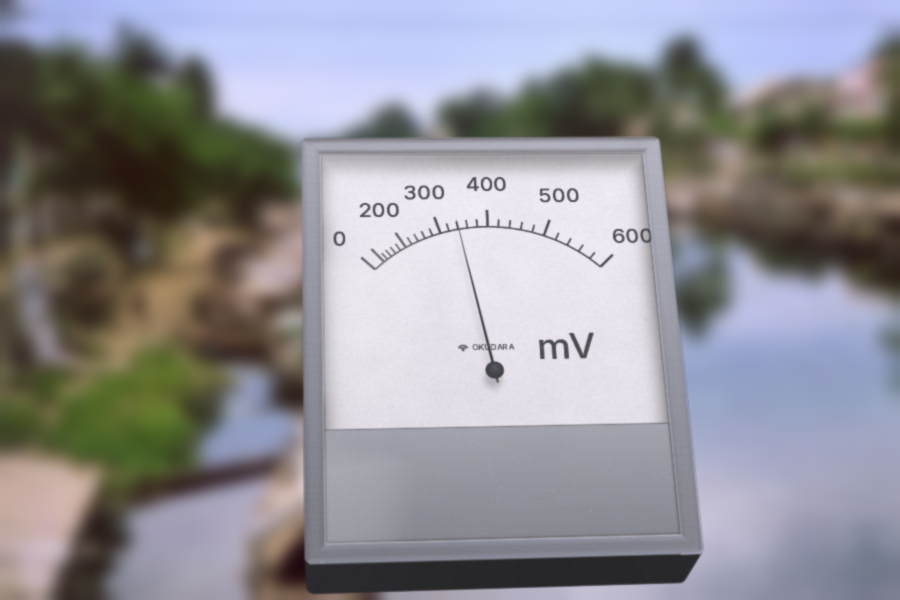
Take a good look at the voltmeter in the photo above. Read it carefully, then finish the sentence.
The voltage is 340 mV
